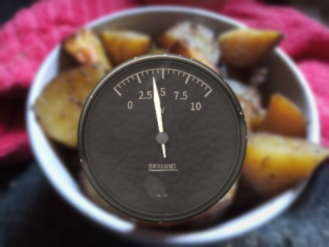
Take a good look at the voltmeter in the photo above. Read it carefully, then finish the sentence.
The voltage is 4 V
